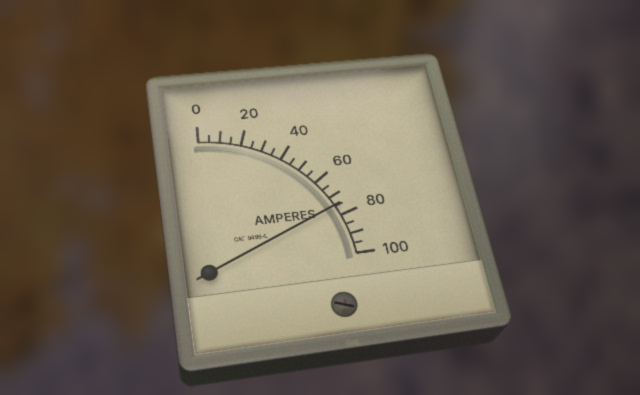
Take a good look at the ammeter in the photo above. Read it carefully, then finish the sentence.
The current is 75 A
